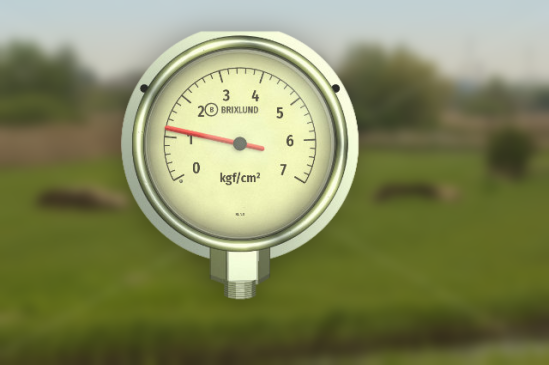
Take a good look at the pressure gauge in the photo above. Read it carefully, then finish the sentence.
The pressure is 1.2 kg/cm²
